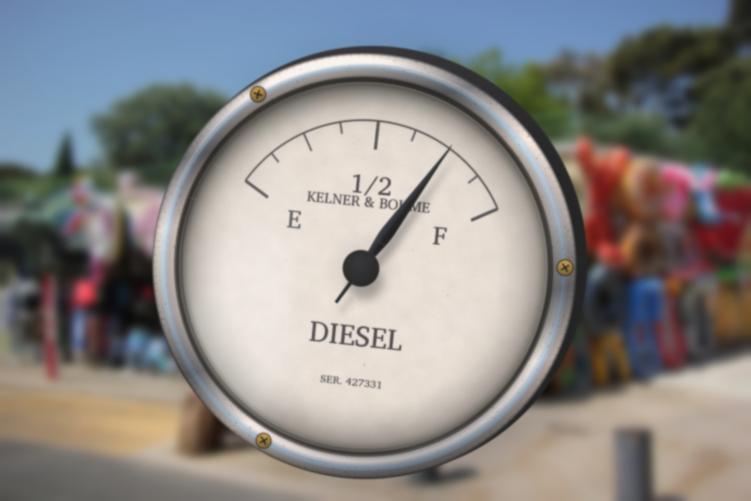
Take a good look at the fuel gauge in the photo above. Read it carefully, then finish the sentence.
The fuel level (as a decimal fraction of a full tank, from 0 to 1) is 0.75
